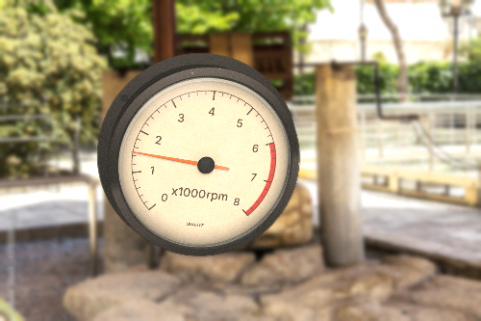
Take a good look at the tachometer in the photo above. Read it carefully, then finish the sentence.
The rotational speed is 1500 rpm
